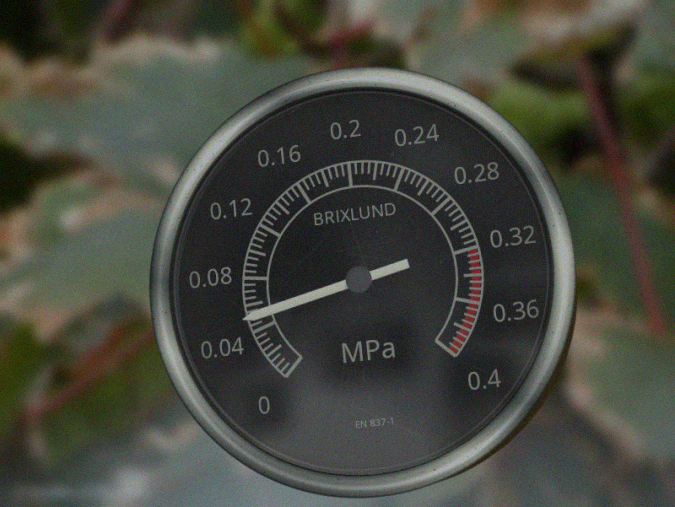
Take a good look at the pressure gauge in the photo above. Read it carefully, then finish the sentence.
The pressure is 0.05 MPa
